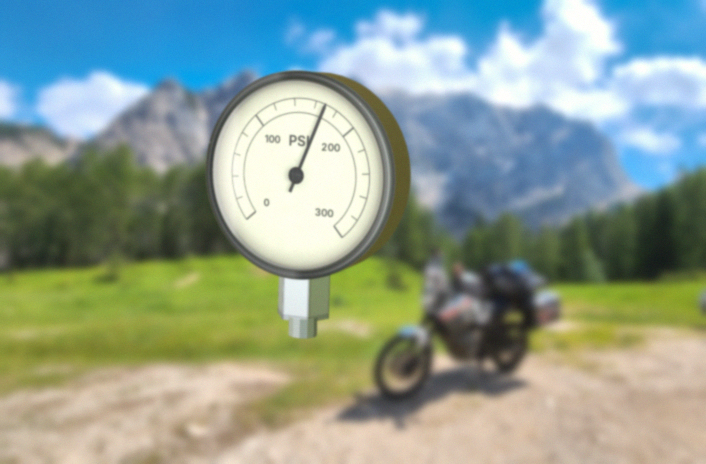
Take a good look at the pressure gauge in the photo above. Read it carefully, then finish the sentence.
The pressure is 170 psi
